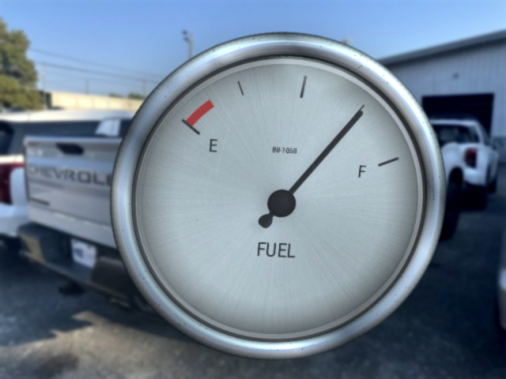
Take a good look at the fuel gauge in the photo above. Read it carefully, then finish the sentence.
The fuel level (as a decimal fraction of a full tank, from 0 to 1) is 0.75
